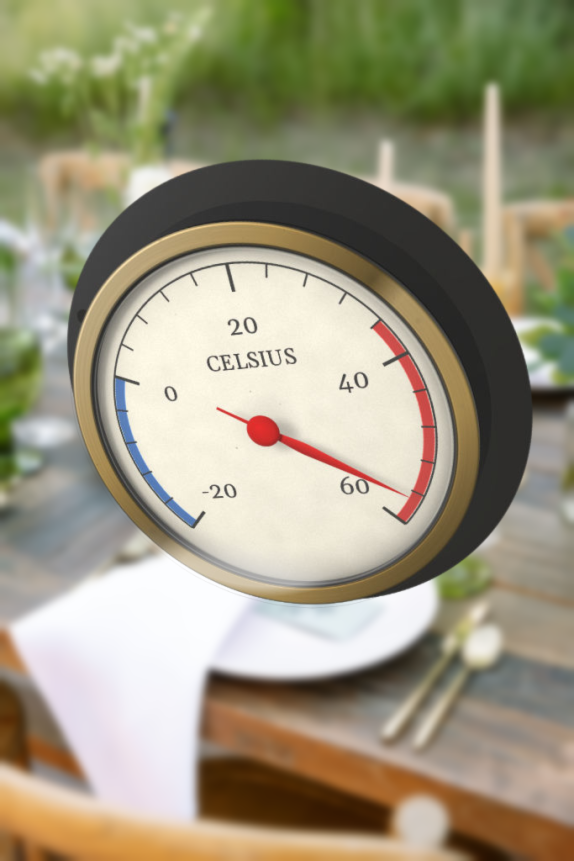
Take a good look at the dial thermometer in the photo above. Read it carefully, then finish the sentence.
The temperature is 56 °C
